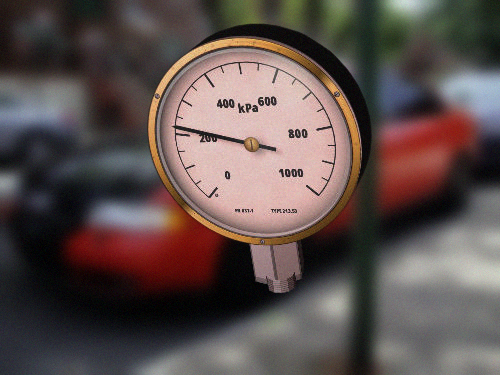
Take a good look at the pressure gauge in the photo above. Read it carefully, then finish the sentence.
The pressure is 225 kPa
